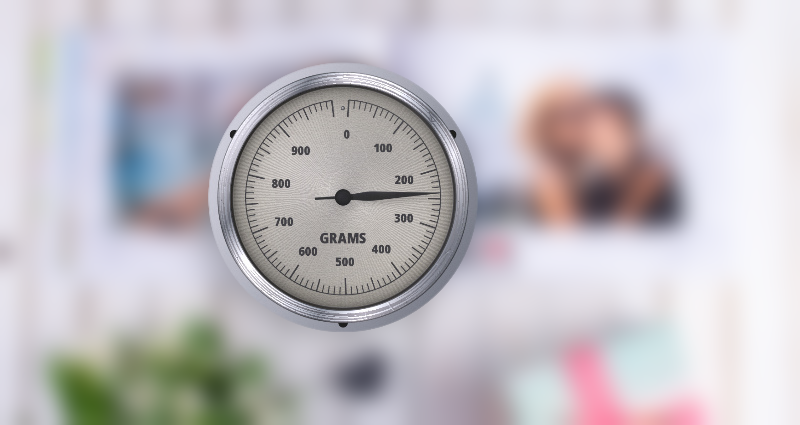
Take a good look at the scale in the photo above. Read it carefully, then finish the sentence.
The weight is 240 g
